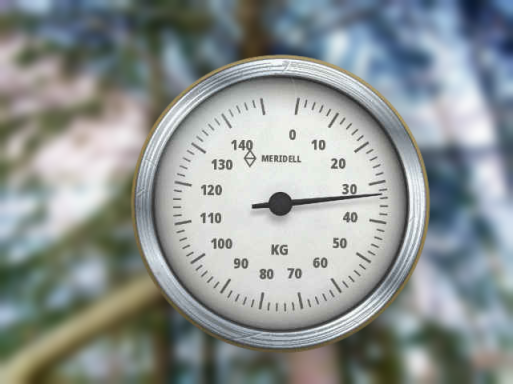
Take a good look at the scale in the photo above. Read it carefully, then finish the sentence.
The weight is 33 kg
